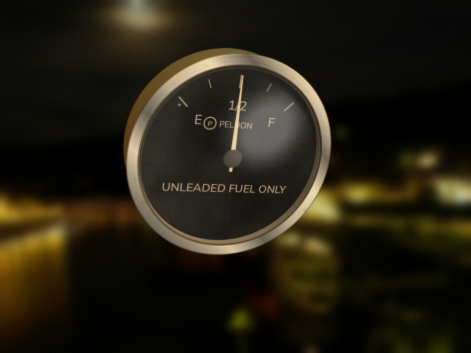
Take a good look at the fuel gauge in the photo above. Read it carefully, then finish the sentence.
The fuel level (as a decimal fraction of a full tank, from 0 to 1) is 0.5
